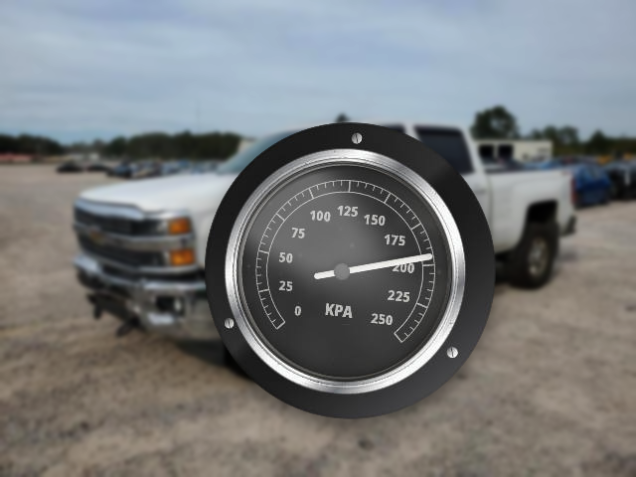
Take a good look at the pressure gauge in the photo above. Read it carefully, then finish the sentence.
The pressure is 195 kPa
